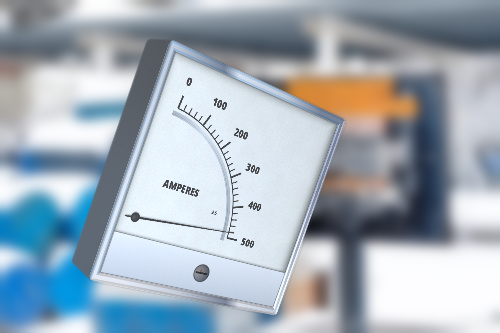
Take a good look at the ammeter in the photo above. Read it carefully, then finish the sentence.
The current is 480 A
